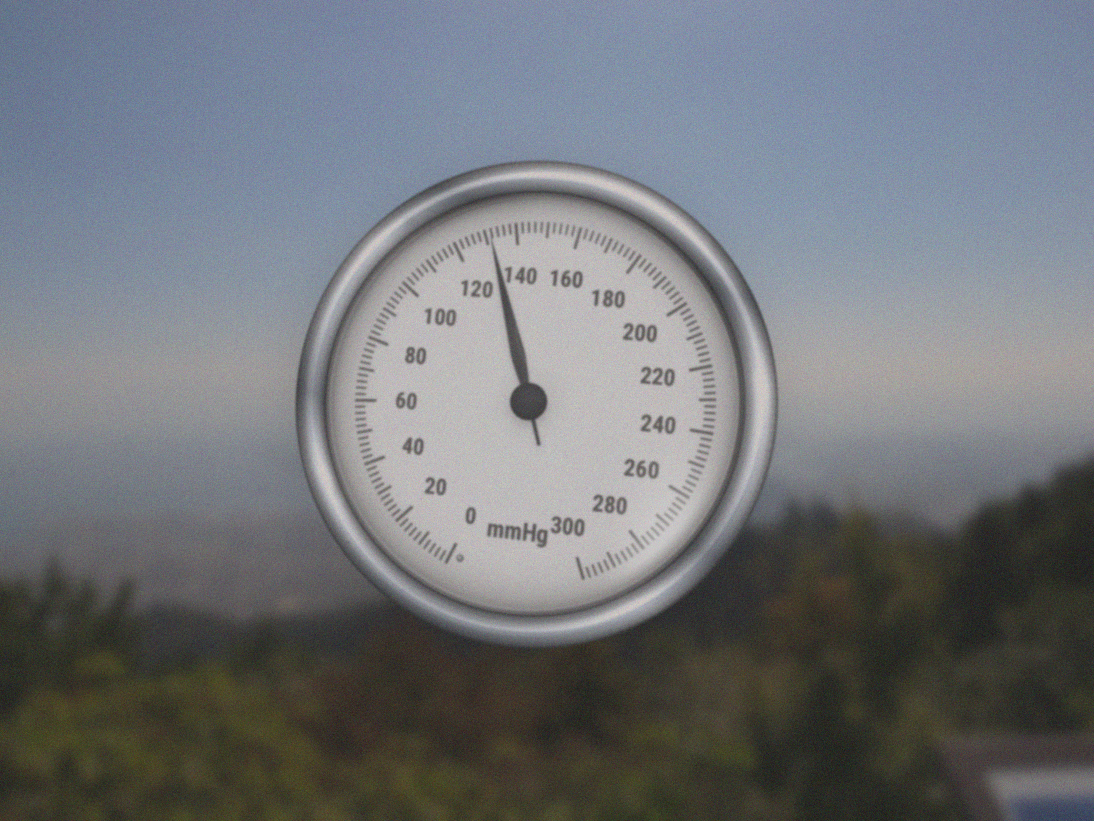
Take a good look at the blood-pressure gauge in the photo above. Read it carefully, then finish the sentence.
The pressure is 132 mmHg
